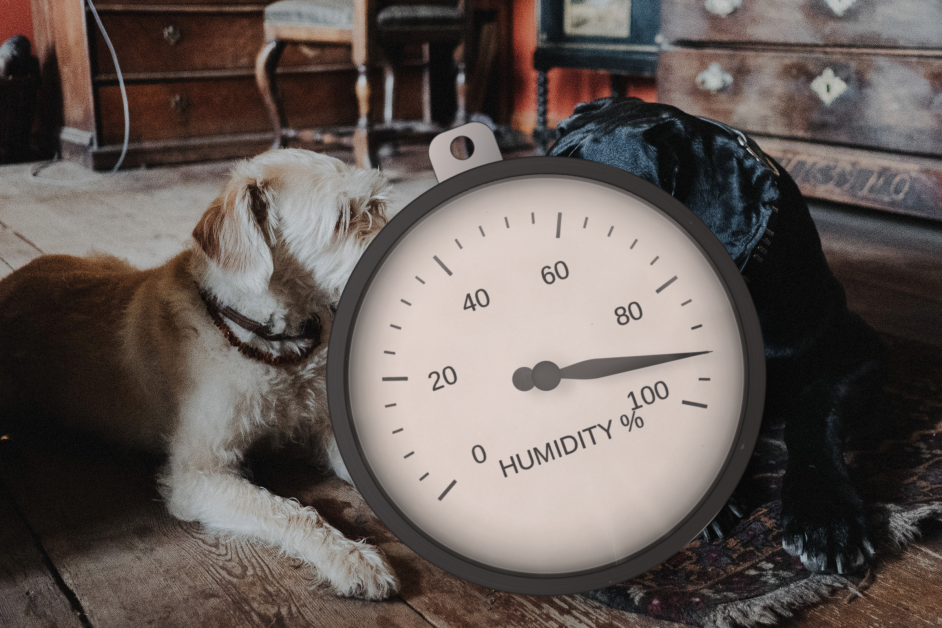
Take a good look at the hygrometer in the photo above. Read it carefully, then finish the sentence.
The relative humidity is 92 %
